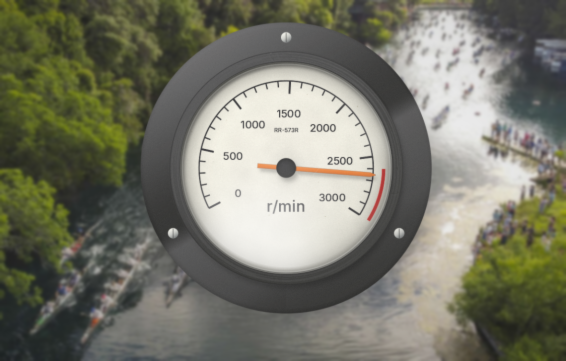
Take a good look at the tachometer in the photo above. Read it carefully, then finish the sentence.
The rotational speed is 2650 rpm
